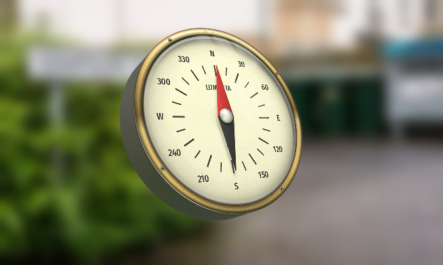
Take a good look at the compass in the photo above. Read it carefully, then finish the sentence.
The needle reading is 0 °
